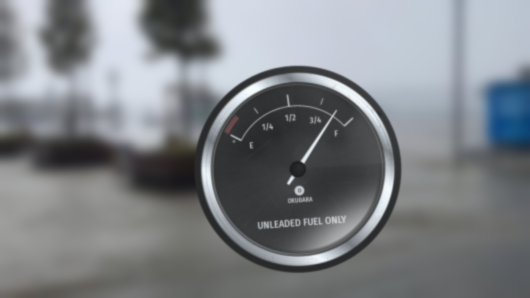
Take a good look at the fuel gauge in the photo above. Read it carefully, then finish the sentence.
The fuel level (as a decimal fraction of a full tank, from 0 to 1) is 0.875
